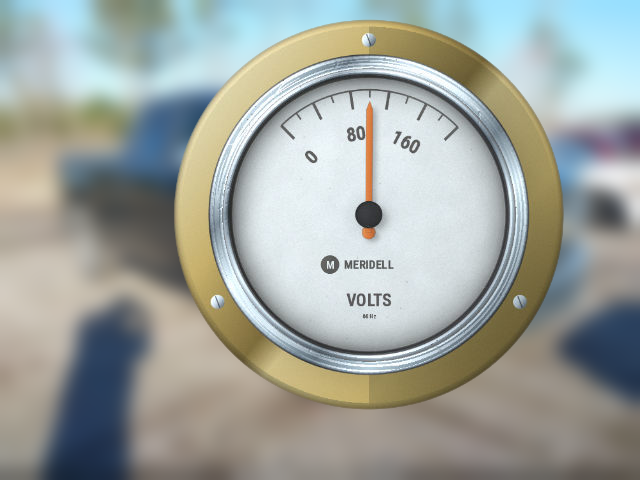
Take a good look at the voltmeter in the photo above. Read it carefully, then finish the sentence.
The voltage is 100 V
